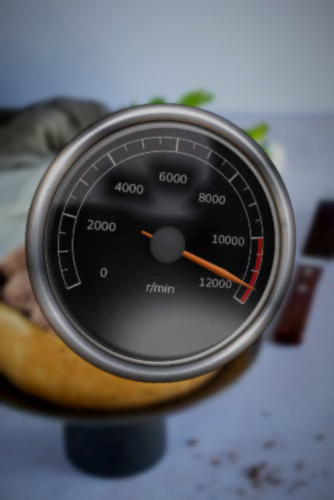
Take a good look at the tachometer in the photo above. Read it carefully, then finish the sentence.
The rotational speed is 11500 rpm
